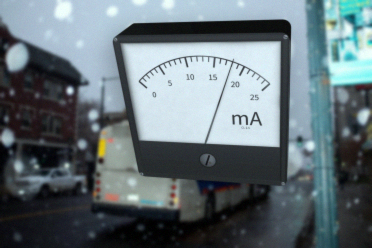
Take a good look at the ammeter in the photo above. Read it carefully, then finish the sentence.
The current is 18 mA
